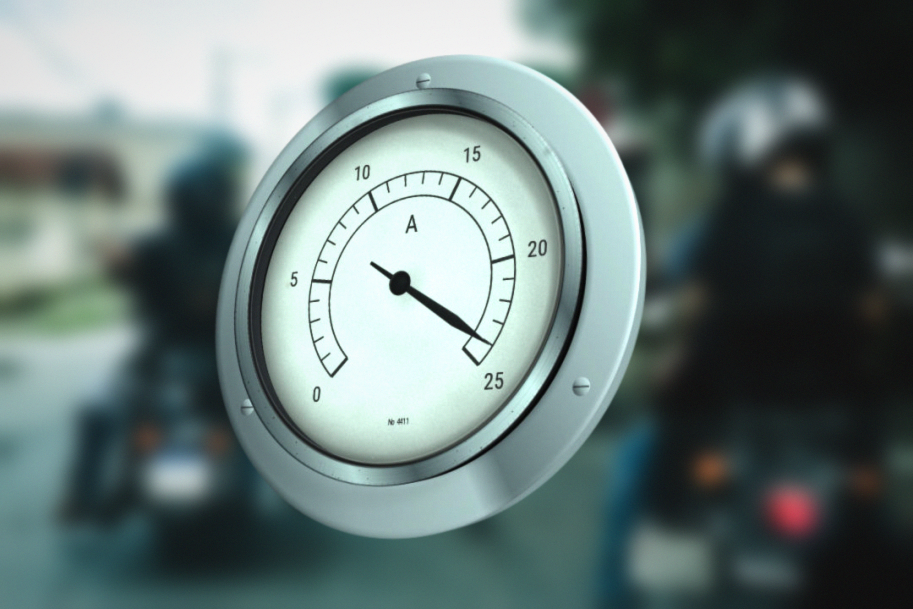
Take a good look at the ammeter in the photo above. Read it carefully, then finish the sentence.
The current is 24 A
